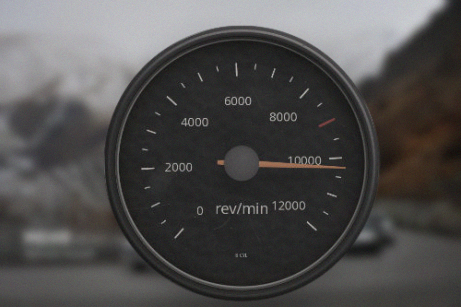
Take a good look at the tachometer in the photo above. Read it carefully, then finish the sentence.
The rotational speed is 10250 rpm
